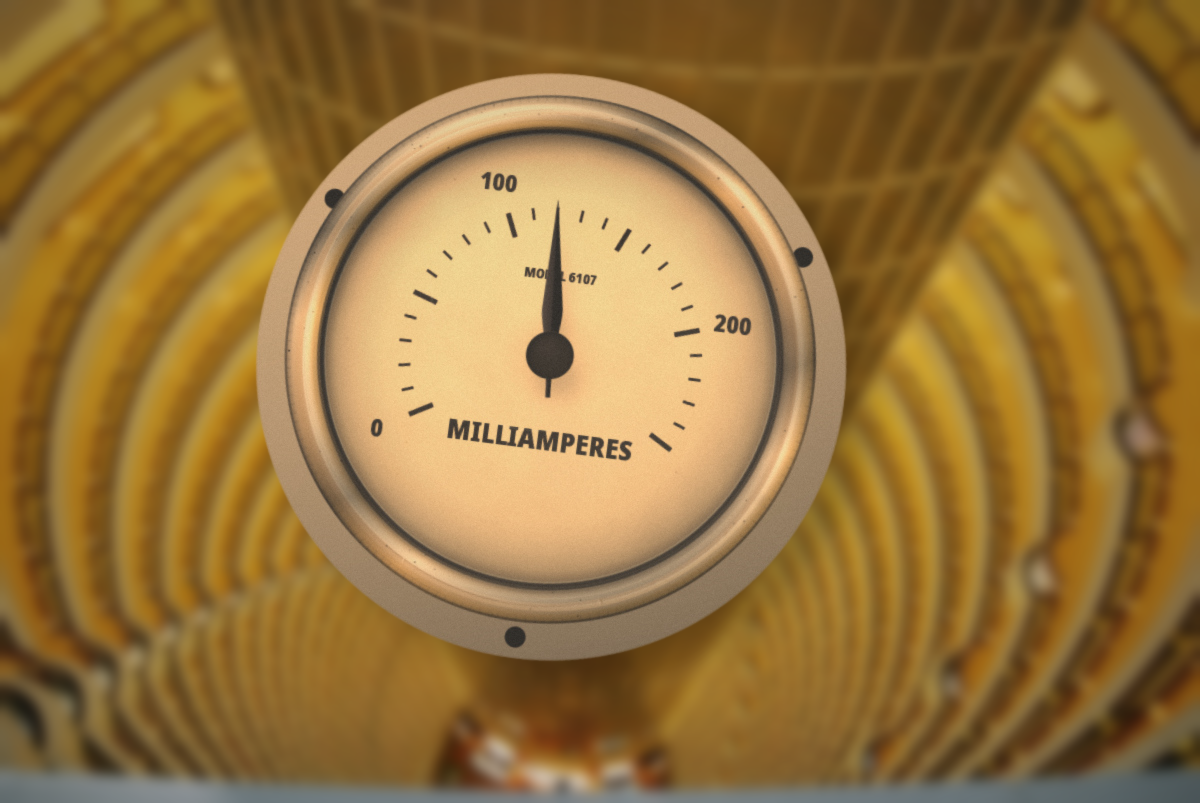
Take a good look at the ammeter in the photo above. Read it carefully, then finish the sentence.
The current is 120 mA
